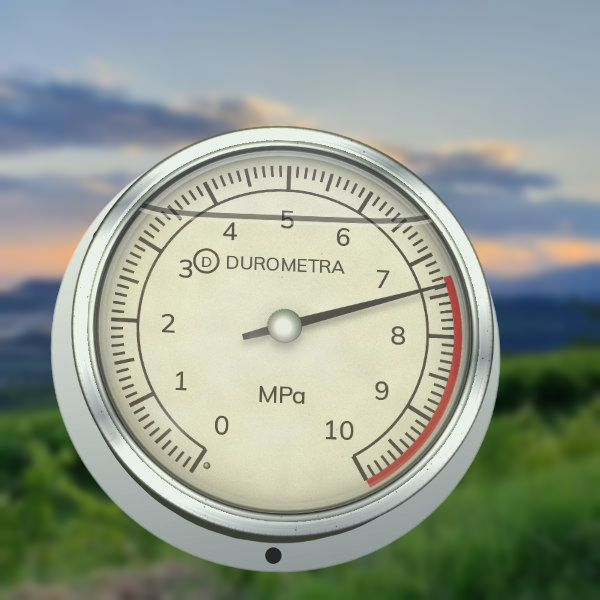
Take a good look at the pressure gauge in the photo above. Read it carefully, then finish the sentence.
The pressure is 7.4 MPa
